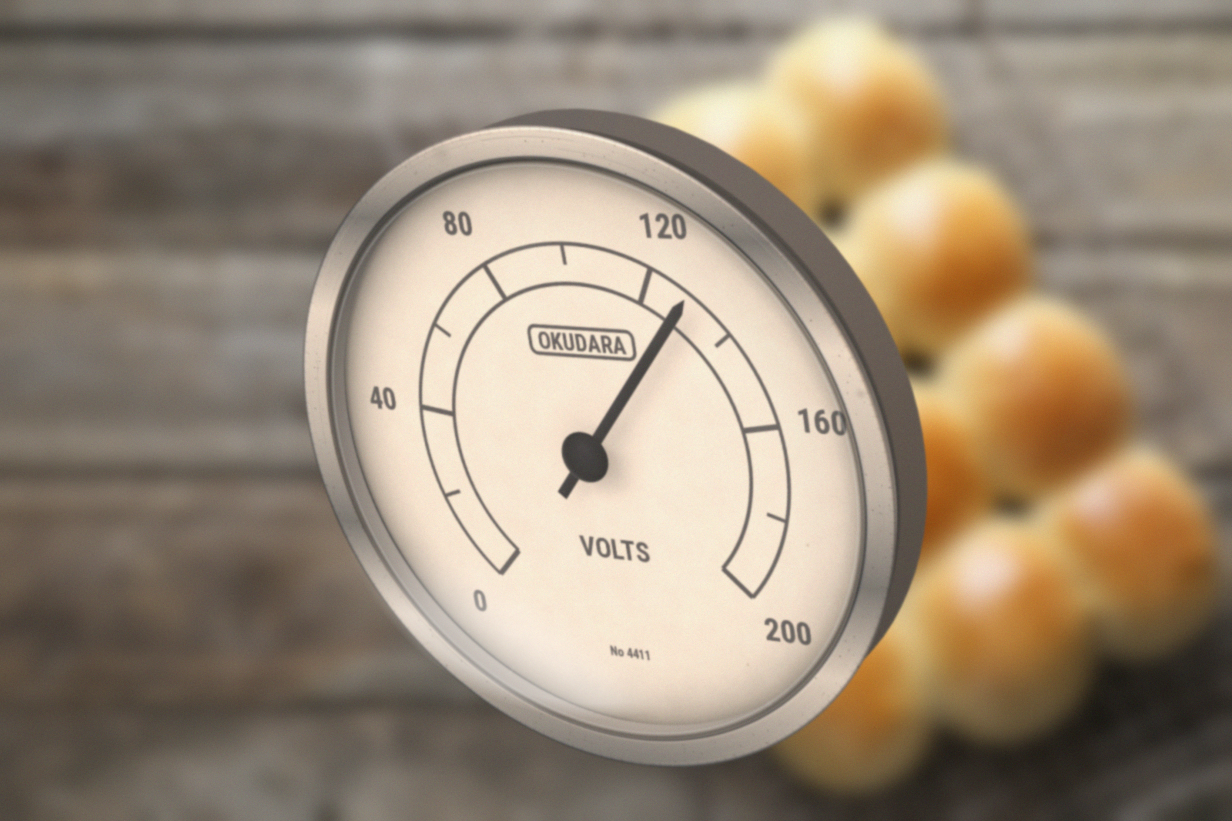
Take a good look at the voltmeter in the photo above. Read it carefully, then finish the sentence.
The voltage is 130 V
